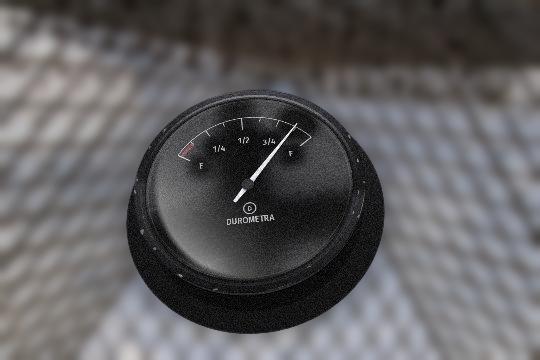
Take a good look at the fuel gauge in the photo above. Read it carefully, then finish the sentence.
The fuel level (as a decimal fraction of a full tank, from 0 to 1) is 0.875
